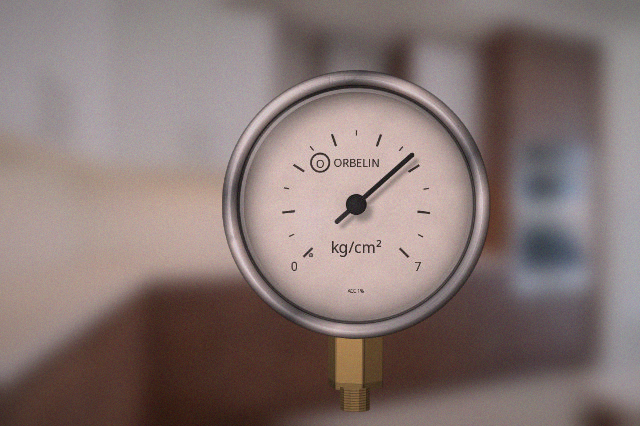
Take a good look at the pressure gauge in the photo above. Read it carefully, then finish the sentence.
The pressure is 4.75 kg/cm²
